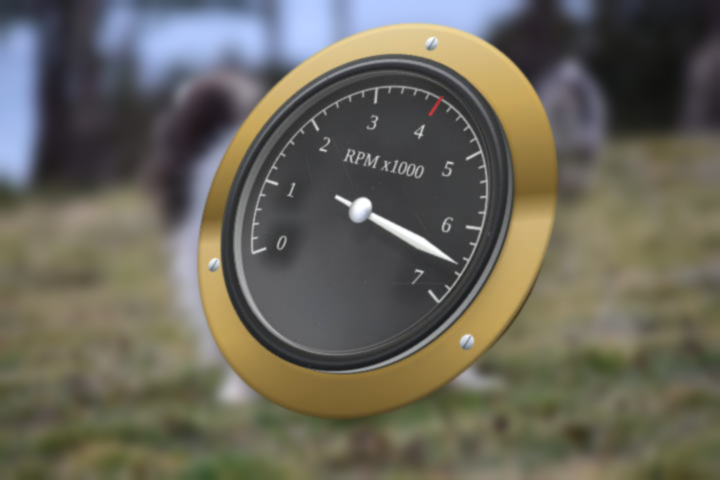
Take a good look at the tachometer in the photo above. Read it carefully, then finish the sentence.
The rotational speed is 6500 rpm
